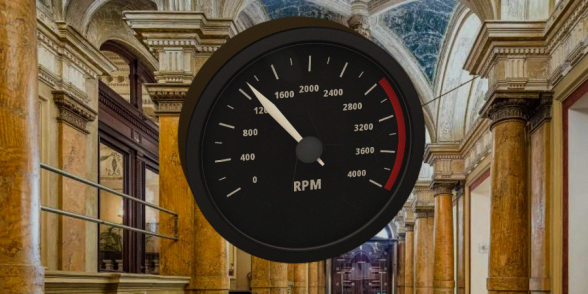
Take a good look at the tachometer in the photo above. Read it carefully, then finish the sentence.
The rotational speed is 1300 rpm
